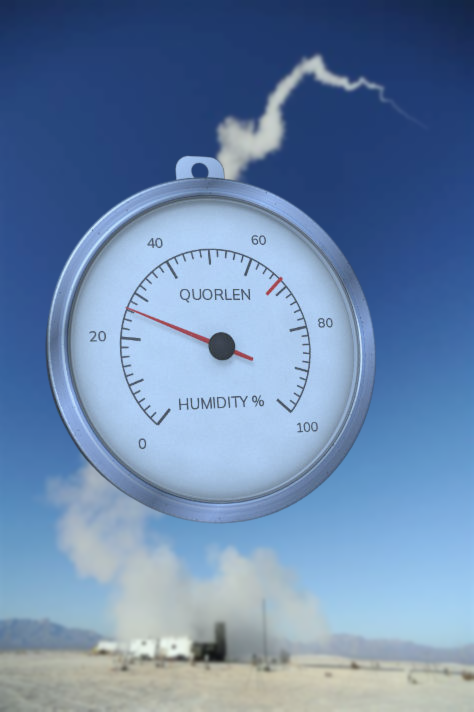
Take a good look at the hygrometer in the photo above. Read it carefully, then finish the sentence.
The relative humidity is 26 %
